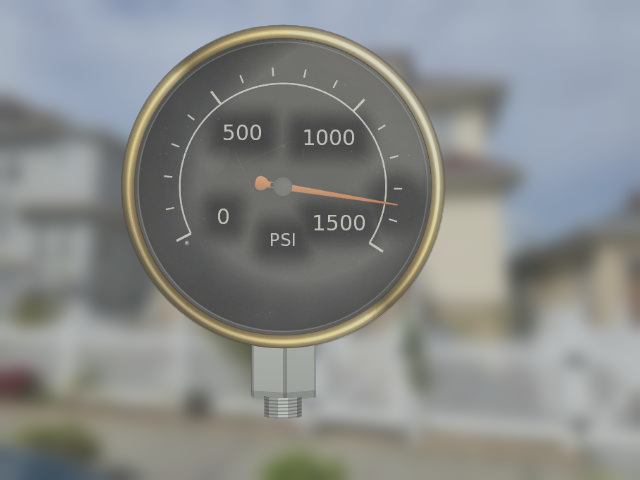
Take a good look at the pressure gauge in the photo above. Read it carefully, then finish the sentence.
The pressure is 1350 psi
